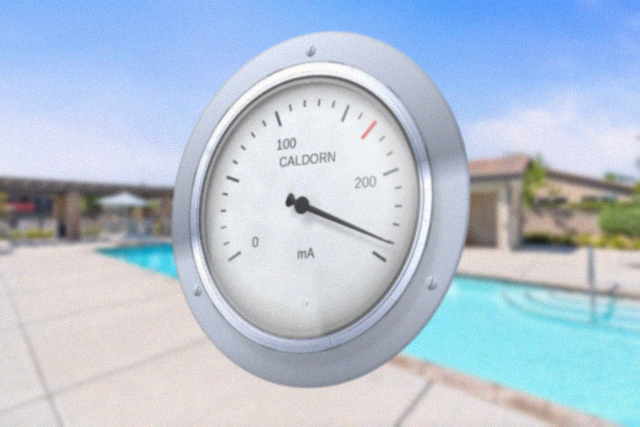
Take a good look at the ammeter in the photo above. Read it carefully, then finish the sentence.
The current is 240 mA
